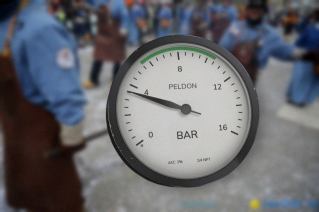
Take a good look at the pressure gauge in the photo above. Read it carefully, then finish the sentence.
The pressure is 3.5 bar
